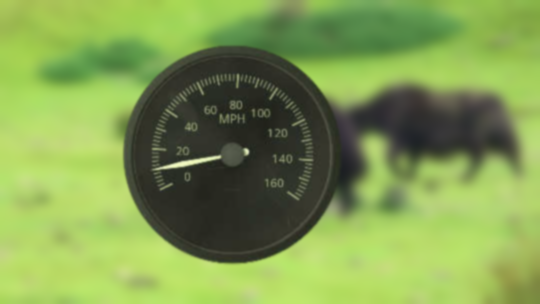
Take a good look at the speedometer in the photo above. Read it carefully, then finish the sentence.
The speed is 10 mph
